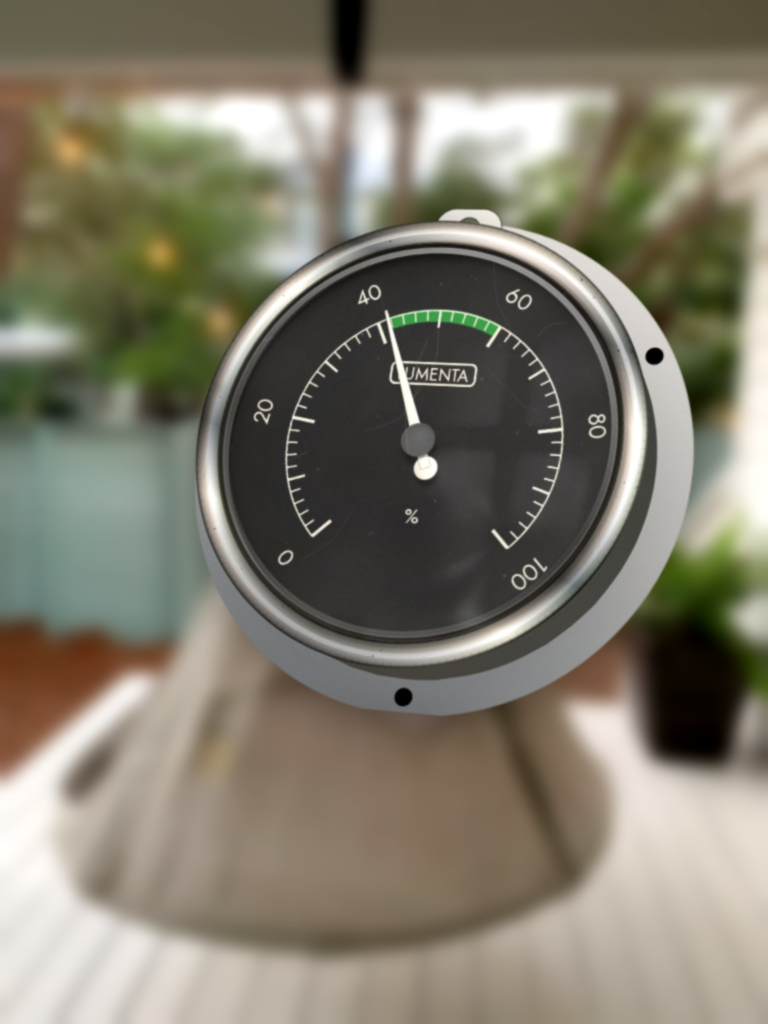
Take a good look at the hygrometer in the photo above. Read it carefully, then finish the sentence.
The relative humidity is 42 %
